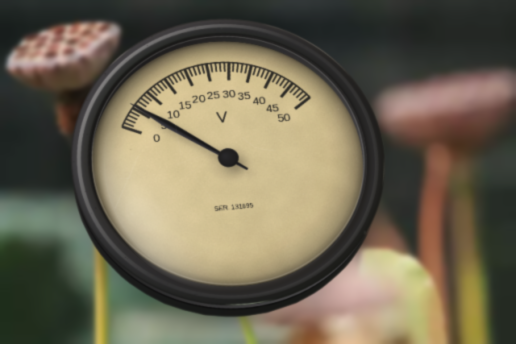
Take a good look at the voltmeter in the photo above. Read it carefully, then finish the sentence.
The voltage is 5 V
